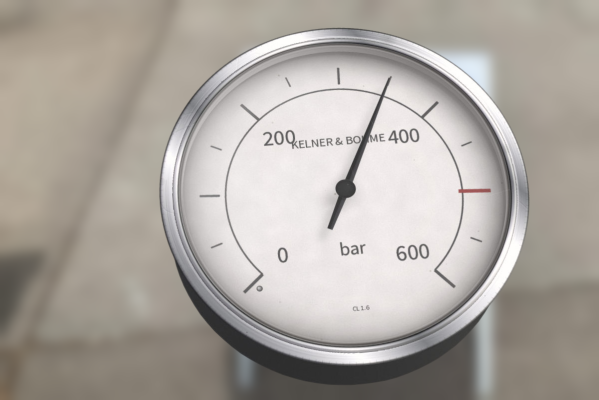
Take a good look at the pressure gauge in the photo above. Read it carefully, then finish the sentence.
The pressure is 350 bar
